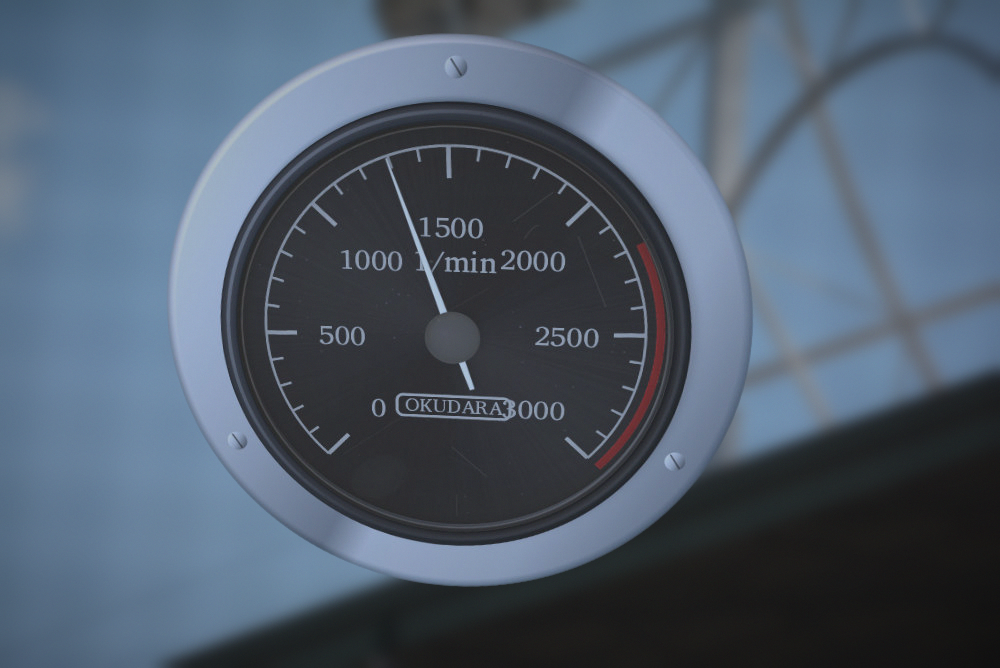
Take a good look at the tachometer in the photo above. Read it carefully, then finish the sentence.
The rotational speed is 1300 rpm
